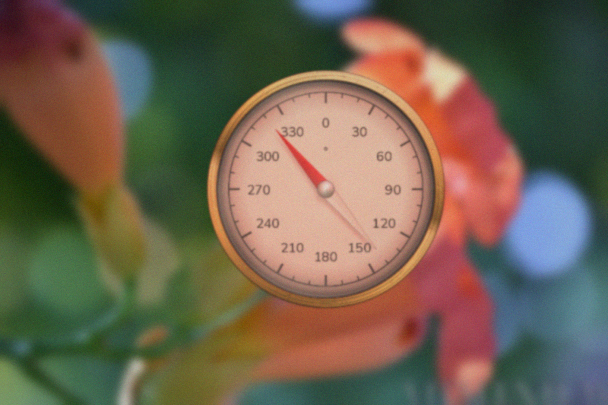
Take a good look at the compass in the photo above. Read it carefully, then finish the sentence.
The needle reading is 320 °
